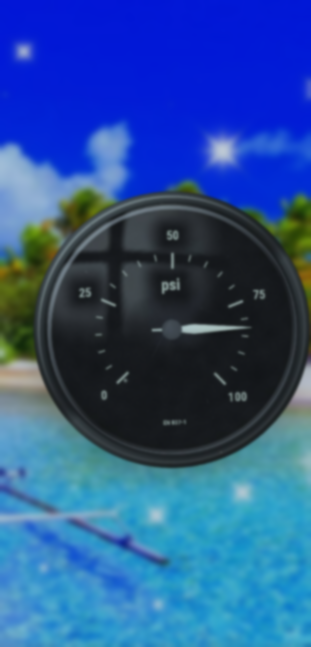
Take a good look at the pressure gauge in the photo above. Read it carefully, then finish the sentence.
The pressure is 82.5 psi
